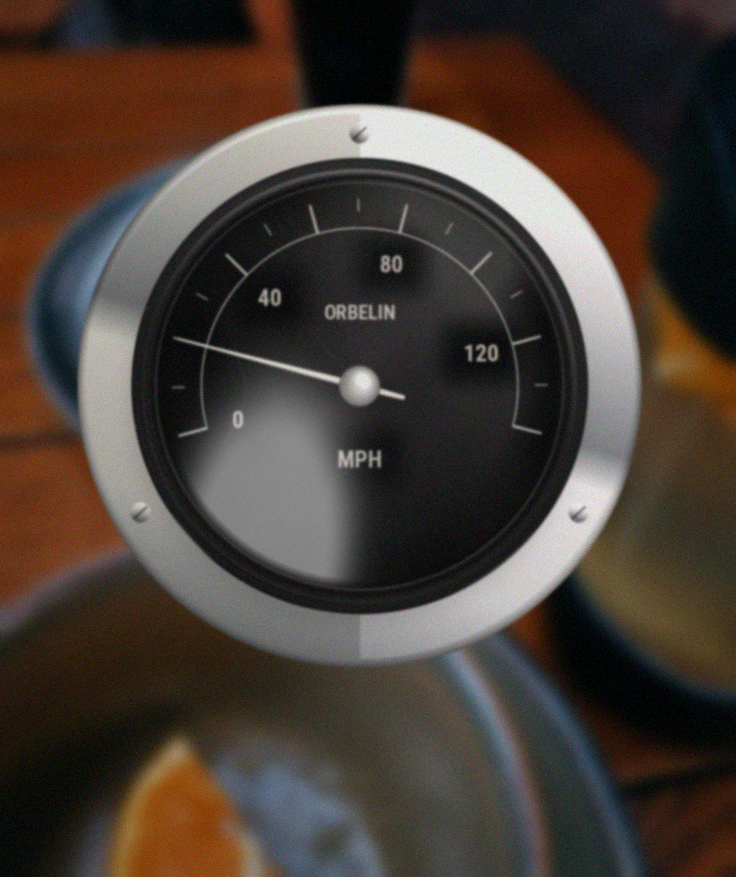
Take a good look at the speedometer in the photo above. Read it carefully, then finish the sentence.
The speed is 20 mph
